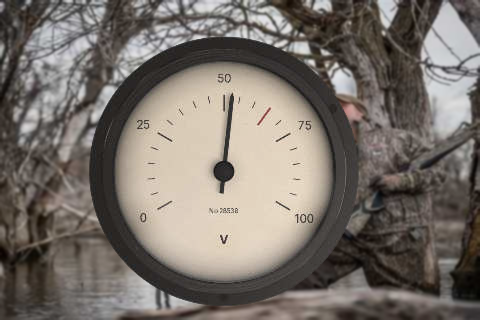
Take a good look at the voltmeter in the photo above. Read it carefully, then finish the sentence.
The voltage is 52.5 V
